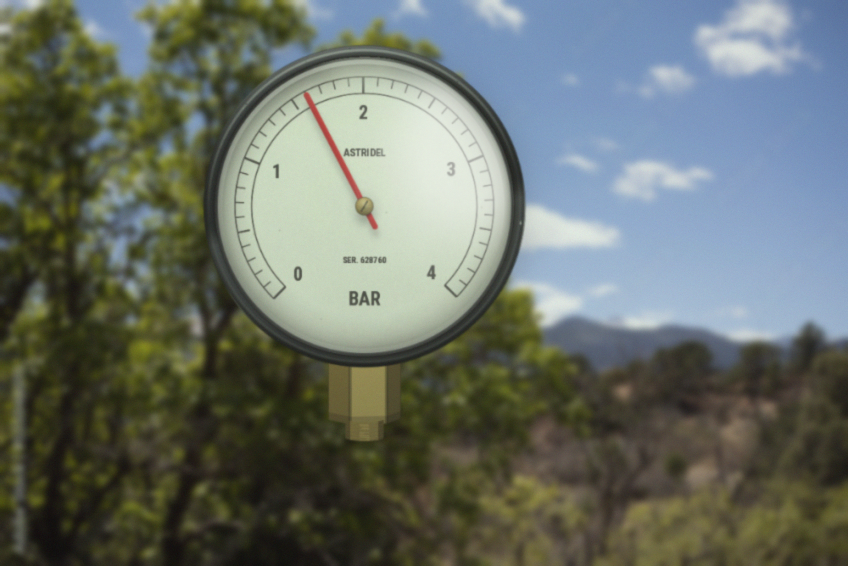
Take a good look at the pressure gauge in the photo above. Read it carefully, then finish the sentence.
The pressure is 1.6 bar
